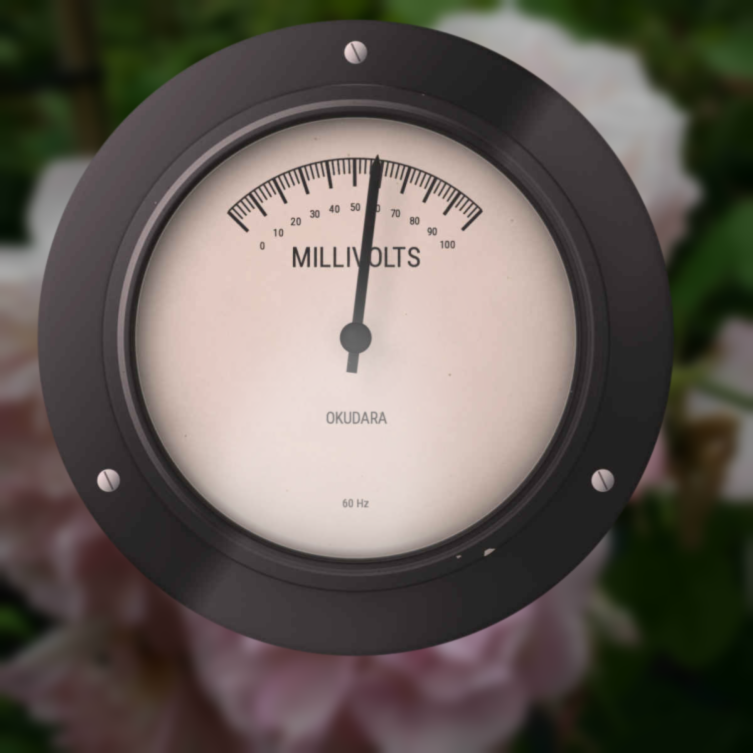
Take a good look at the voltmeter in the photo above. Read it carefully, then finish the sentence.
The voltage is 58 mV
